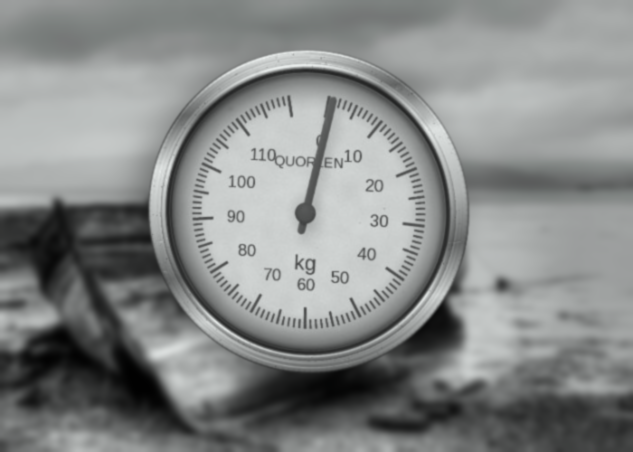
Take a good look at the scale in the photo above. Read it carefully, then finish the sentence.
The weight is 1 kg
